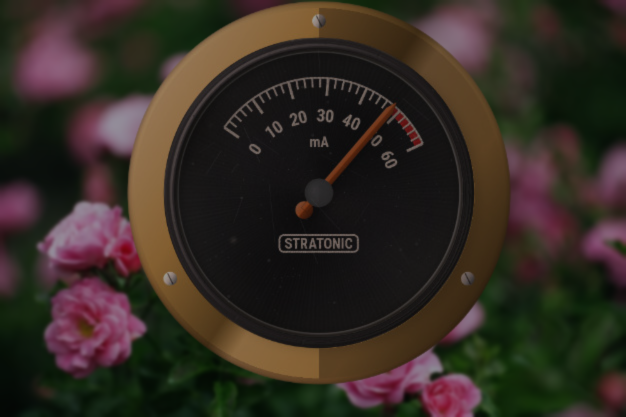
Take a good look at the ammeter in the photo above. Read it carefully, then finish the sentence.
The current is 48 mA
